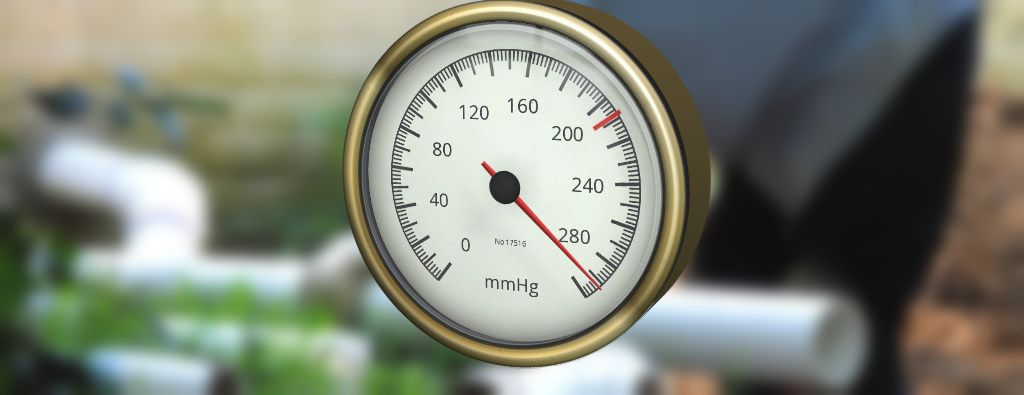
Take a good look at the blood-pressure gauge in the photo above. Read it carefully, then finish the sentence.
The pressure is 290 mmHg
